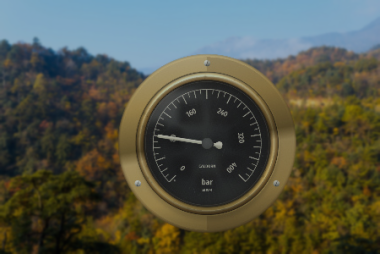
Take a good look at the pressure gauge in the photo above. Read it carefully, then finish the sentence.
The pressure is 80 bar
